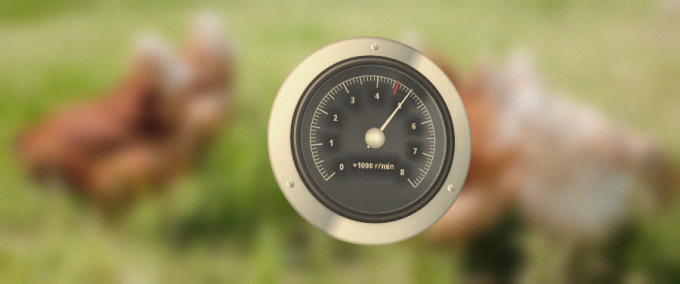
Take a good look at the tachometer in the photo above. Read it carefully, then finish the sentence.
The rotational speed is 5000 rpm
